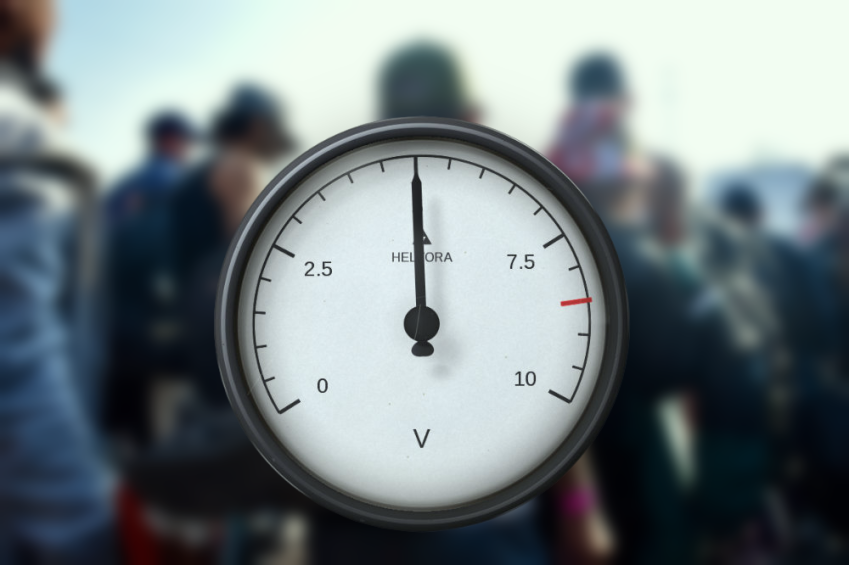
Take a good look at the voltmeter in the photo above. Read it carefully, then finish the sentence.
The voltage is 5 V
